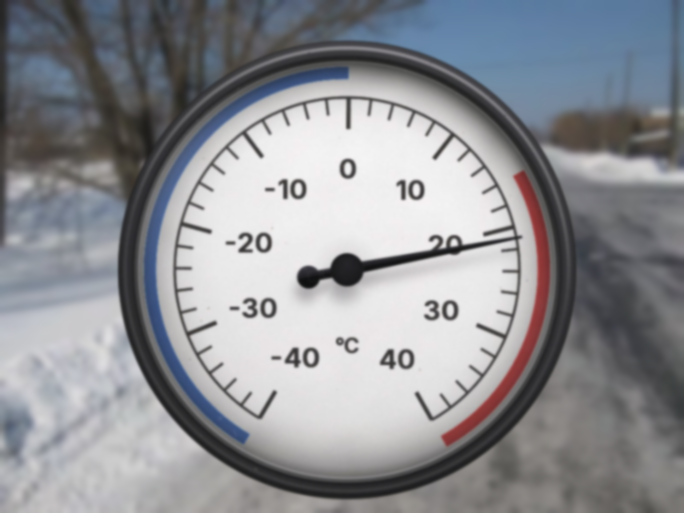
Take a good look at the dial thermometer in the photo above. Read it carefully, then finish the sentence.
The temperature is 21 °C
